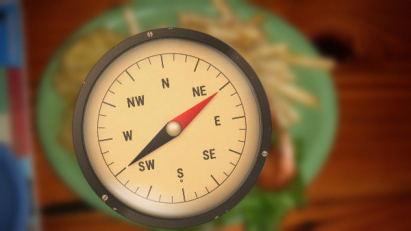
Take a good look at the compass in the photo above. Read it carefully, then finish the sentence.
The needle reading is 60 °
